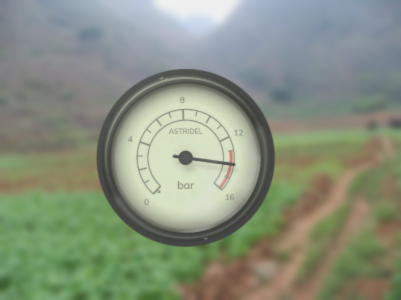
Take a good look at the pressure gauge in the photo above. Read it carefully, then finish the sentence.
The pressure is 14 bar
